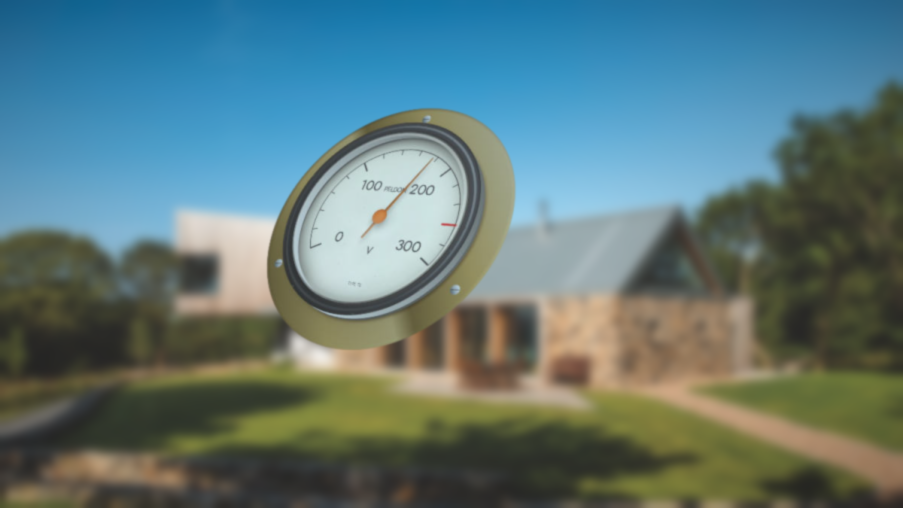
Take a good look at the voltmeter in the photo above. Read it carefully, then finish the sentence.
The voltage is 180 V
